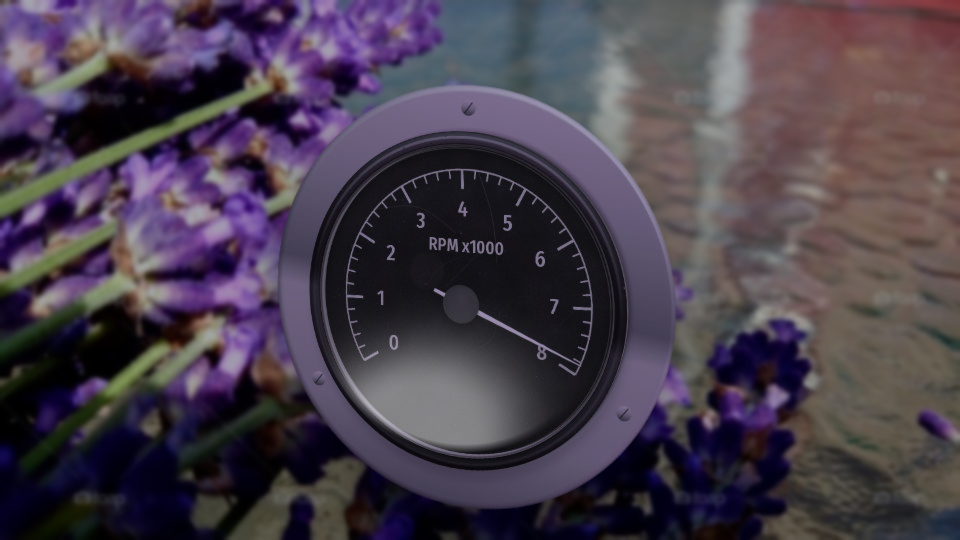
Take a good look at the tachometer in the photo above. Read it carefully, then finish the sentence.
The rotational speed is 7800 rpm
